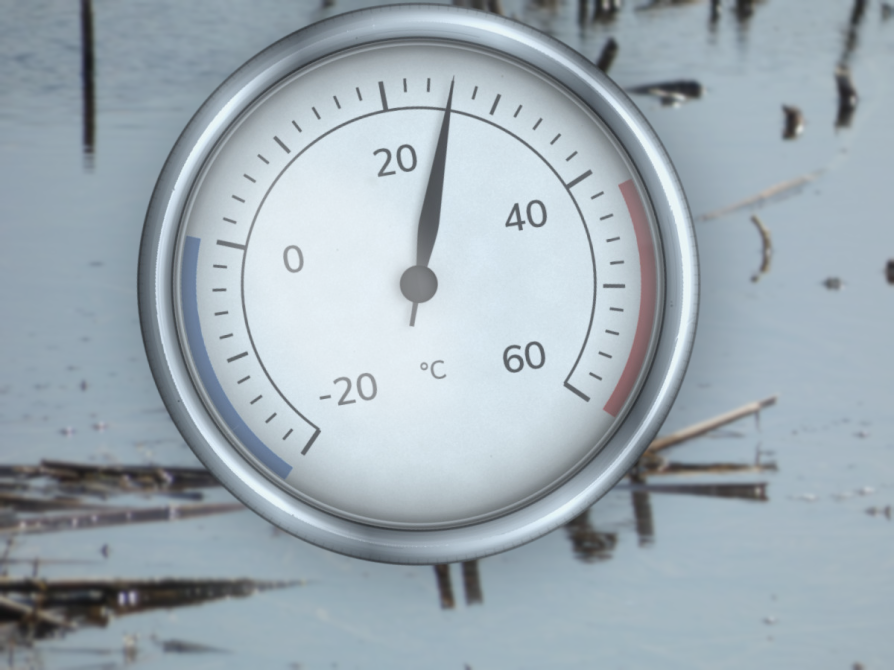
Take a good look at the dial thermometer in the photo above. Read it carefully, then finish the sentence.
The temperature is 26 °C
